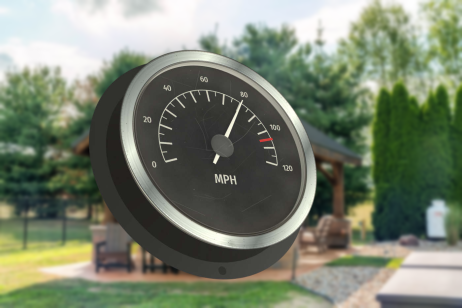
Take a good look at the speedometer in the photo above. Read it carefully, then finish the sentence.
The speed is 80 mph
